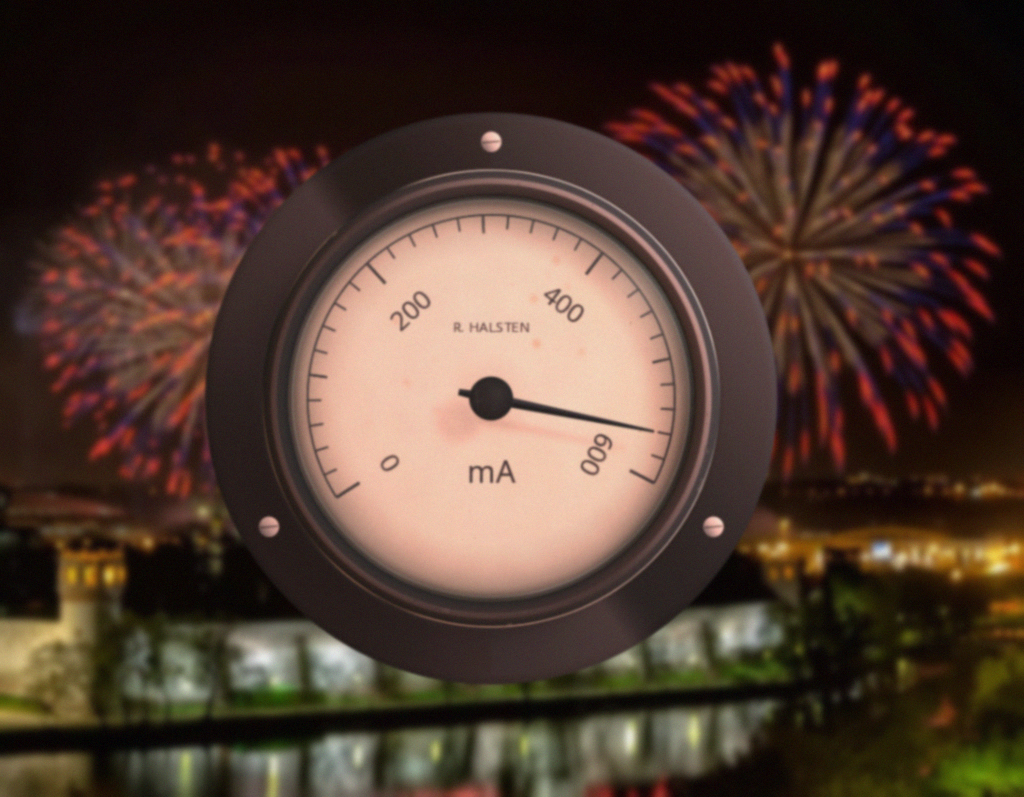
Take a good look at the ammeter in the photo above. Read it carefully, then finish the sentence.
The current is 560 mA
